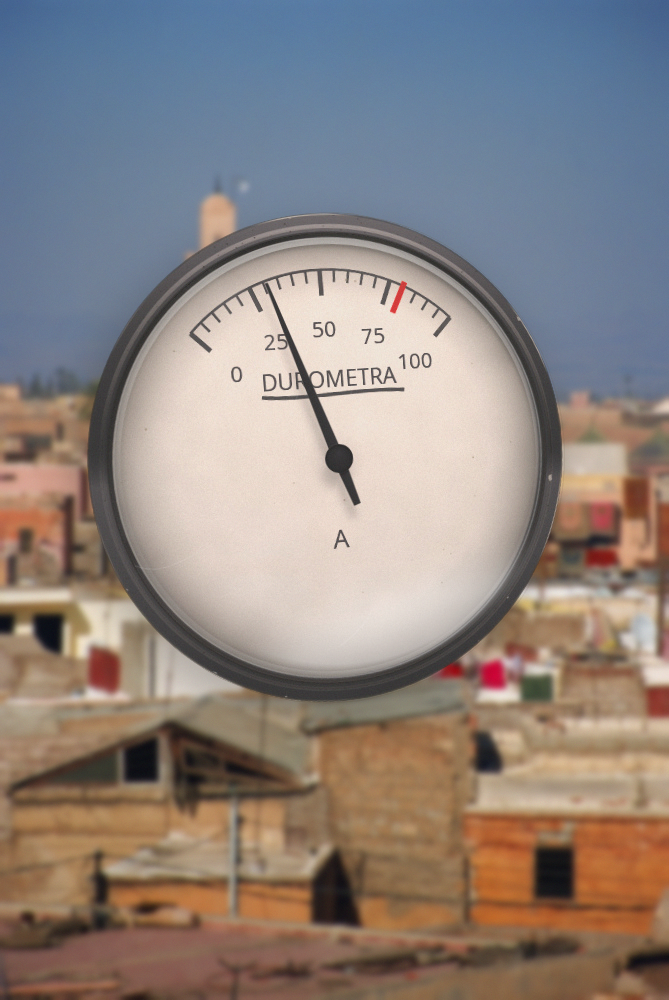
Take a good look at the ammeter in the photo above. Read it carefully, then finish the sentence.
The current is 30 A
